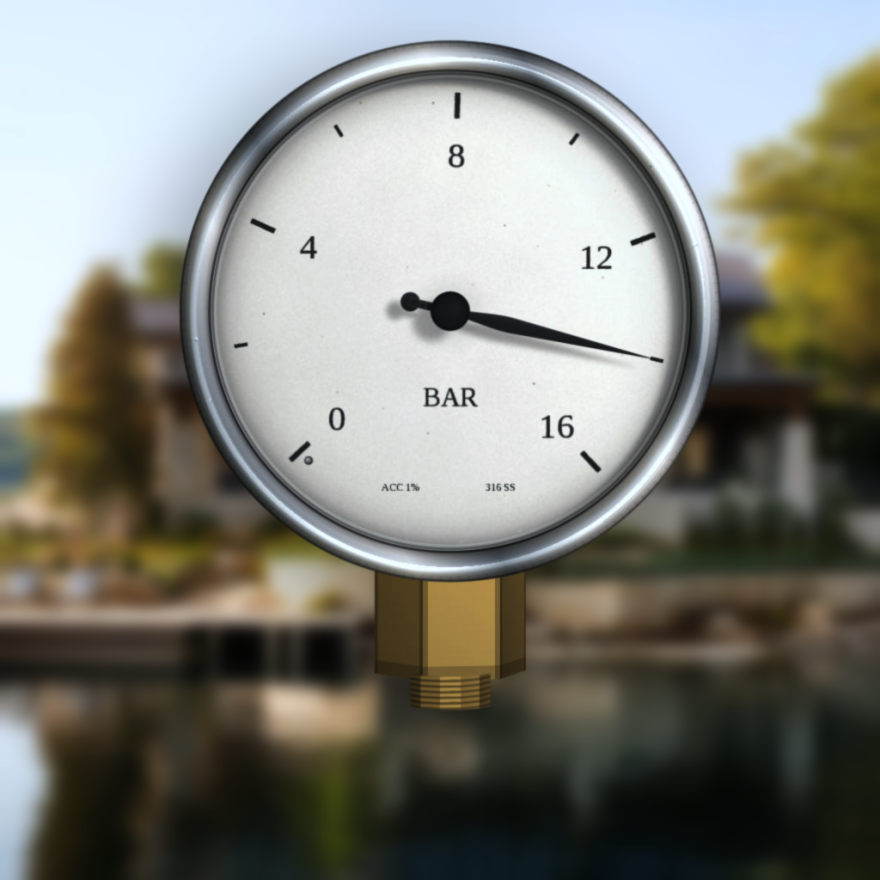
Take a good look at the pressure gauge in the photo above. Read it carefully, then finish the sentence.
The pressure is 14 bar
